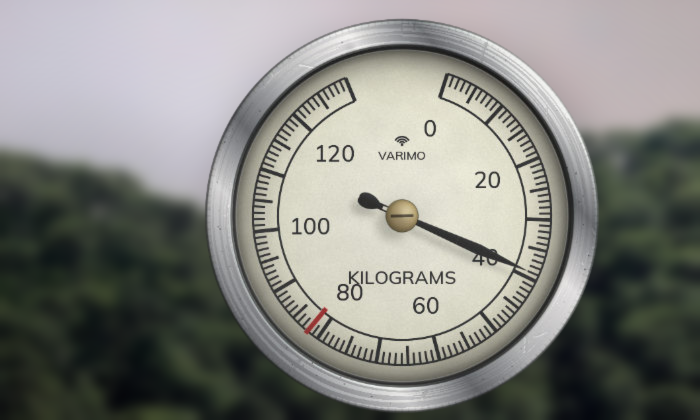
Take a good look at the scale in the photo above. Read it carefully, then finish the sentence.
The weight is 39 kg
